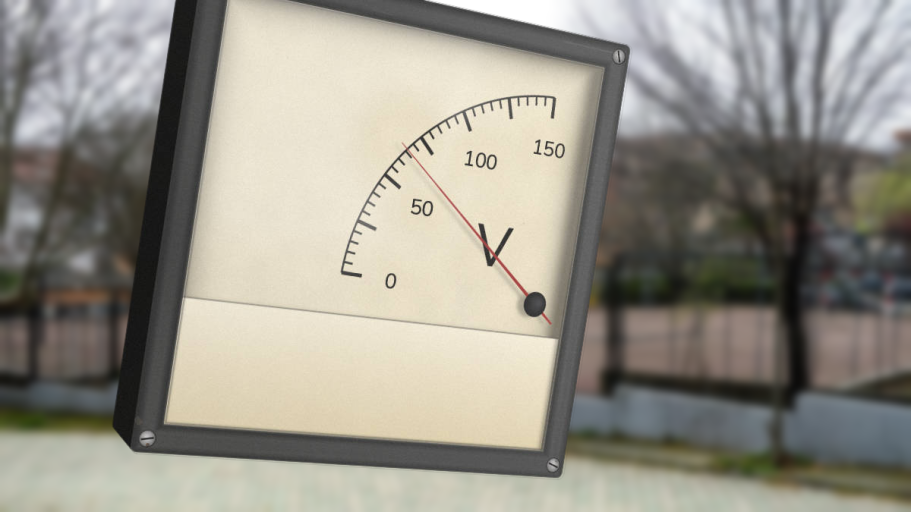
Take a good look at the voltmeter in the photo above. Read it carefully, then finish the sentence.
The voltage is 65 V
